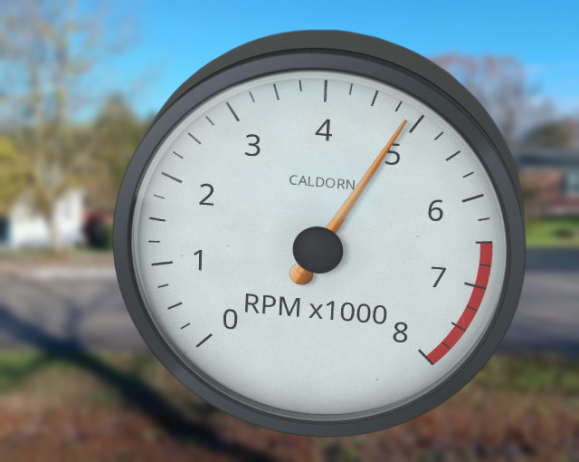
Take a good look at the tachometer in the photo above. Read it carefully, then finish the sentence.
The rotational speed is 4875 rpm
